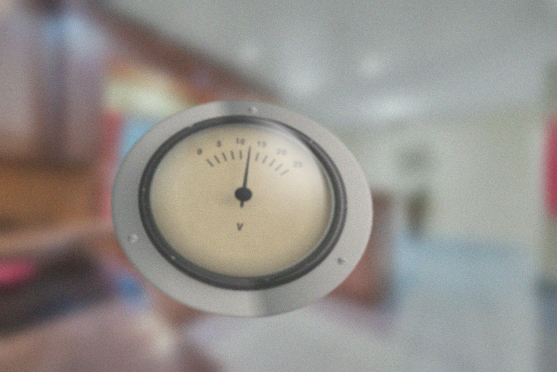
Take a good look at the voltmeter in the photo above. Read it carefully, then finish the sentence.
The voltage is 12.5 V
